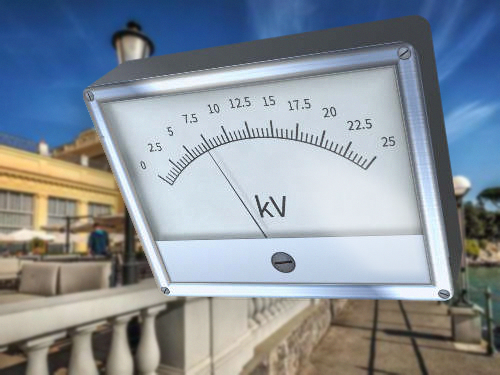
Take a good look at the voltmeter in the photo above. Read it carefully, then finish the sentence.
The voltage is 7.5 kV
